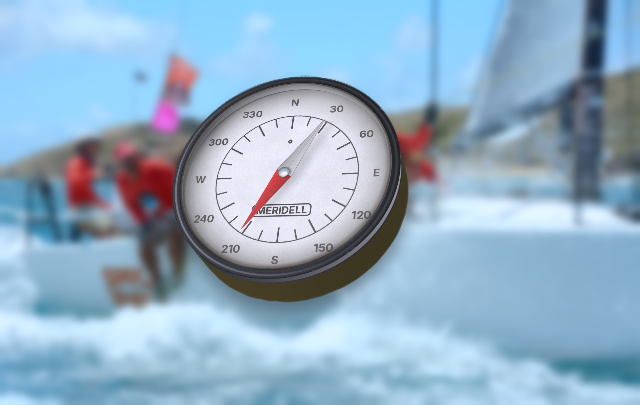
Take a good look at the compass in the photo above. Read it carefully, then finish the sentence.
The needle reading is 210 °
